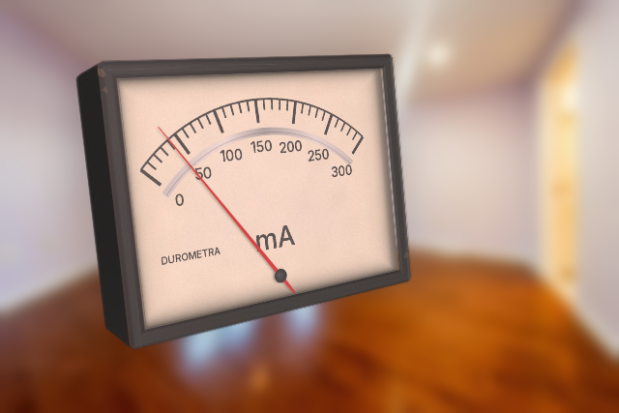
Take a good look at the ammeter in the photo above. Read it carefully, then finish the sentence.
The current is 40 mA
